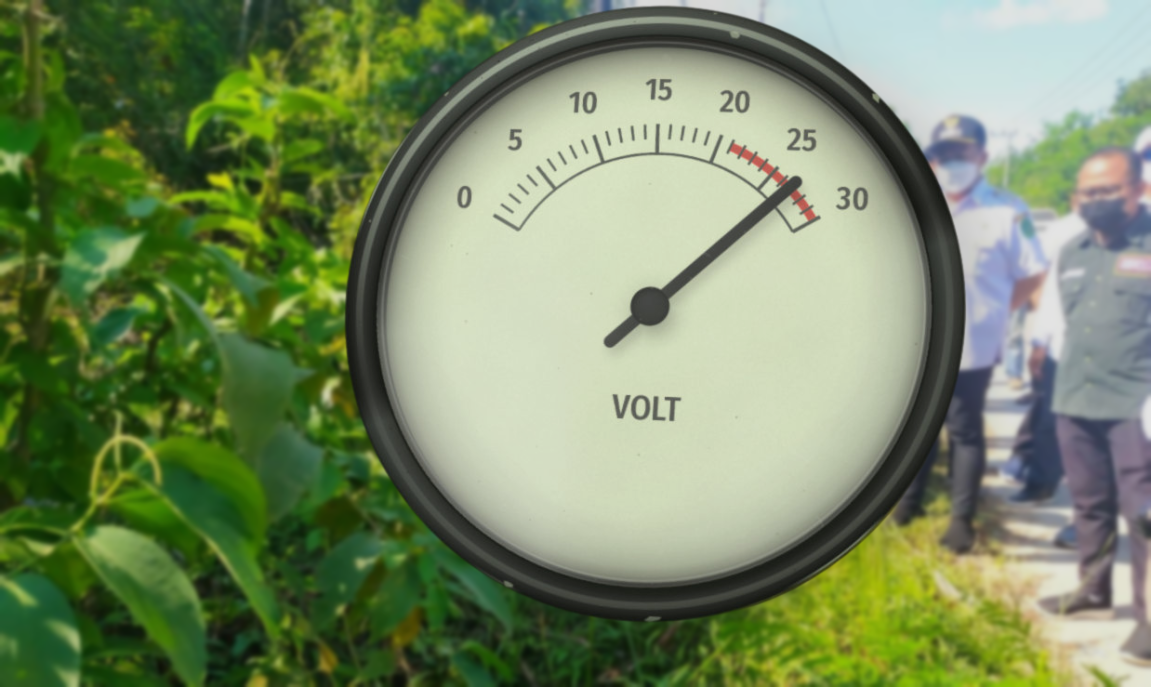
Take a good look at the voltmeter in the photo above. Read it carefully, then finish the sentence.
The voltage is 27 V
